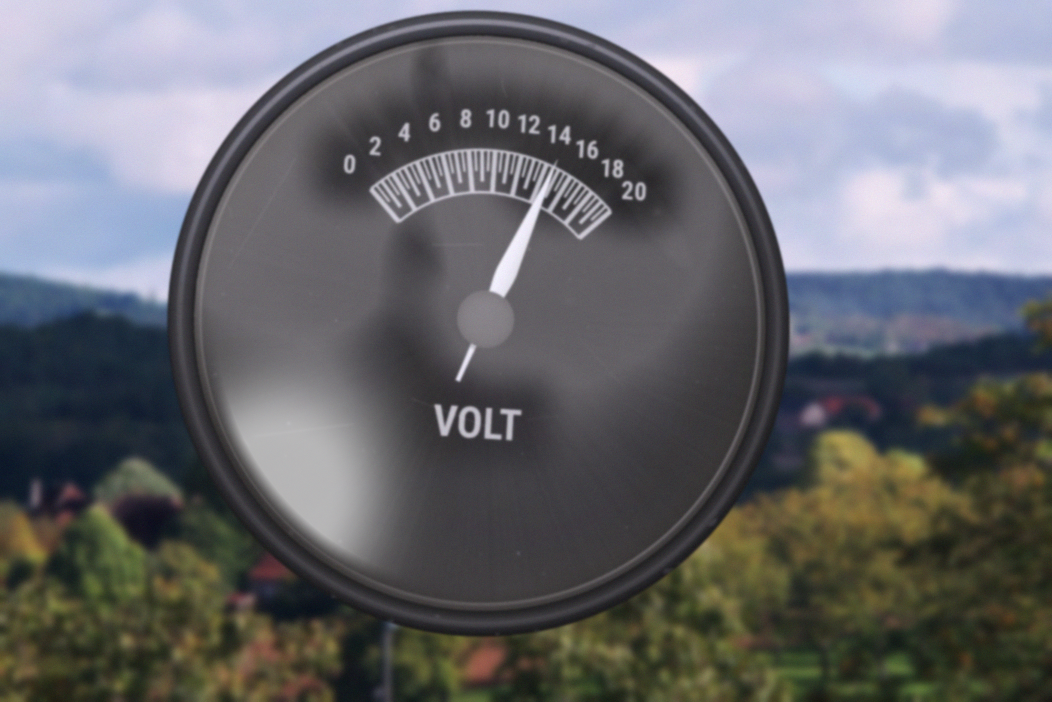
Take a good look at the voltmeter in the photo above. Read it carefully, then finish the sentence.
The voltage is 14.5 V
